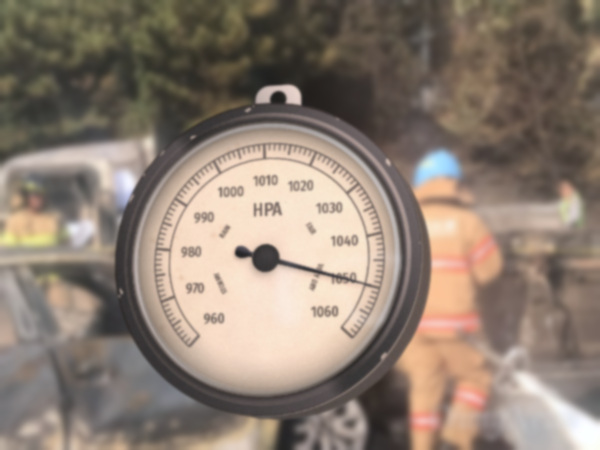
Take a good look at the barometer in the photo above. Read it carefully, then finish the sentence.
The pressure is 1050 hPa
